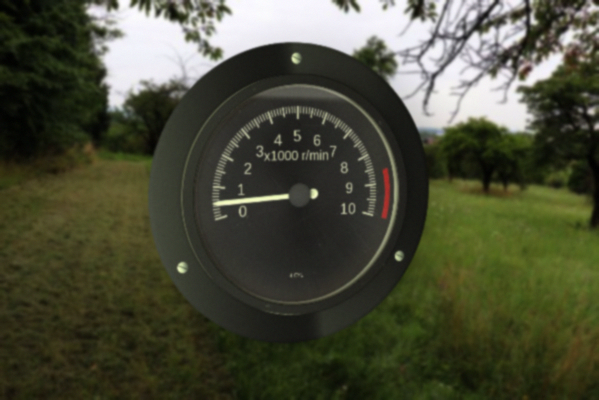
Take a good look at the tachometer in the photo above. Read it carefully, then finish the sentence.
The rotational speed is 500 rpm
